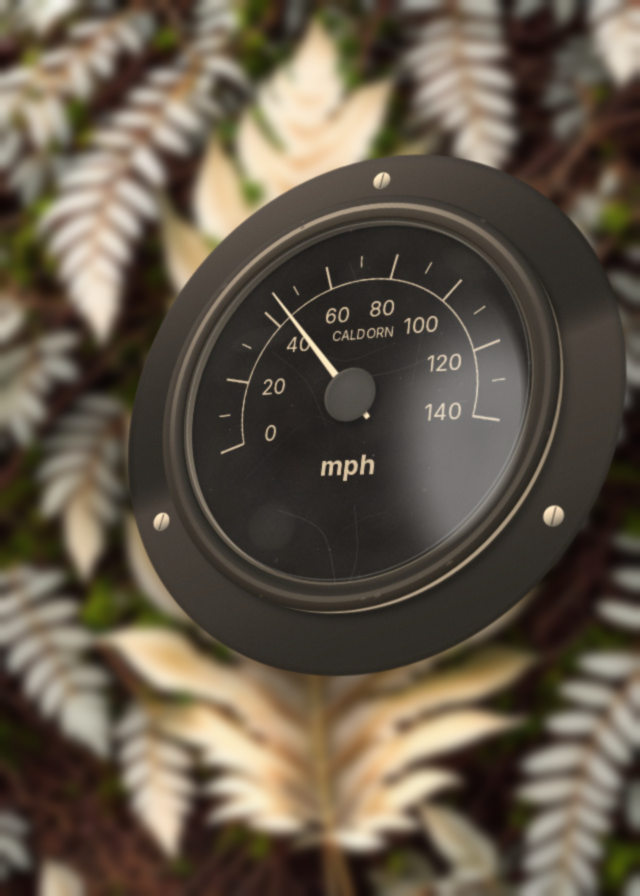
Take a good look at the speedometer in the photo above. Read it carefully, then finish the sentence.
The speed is 45 mph
